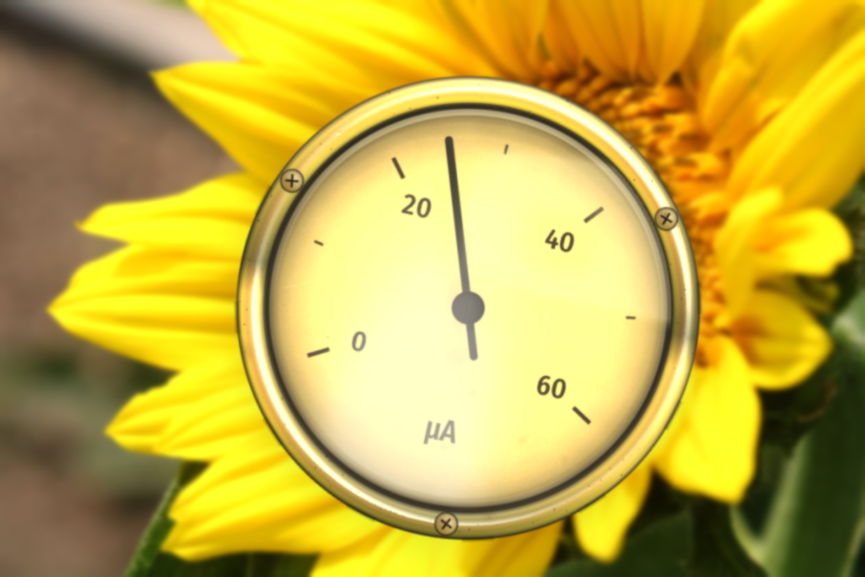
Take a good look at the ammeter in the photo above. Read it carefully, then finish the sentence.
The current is 25 µA
